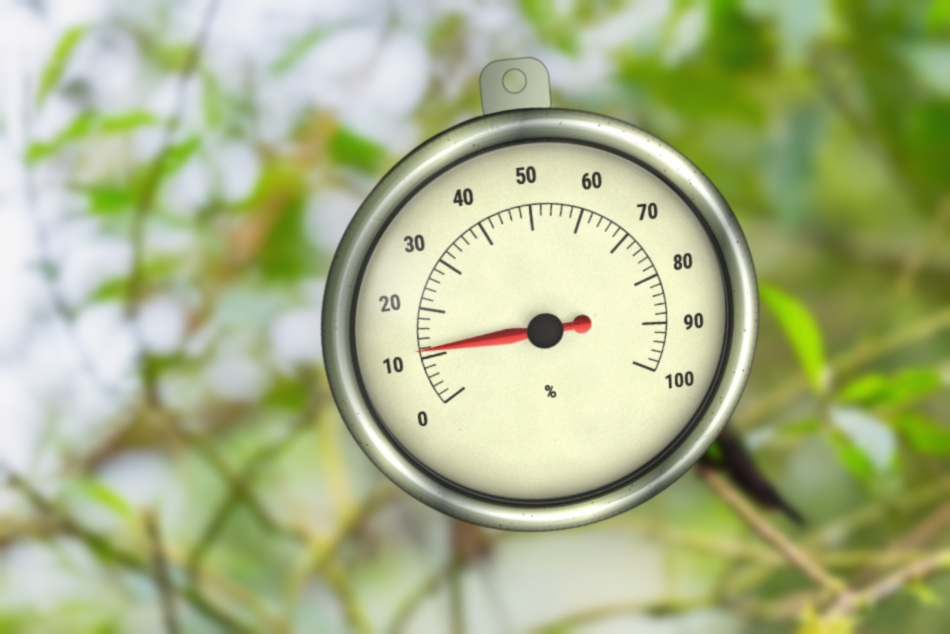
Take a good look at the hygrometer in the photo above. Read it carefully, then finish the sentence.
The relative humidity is 12 %
